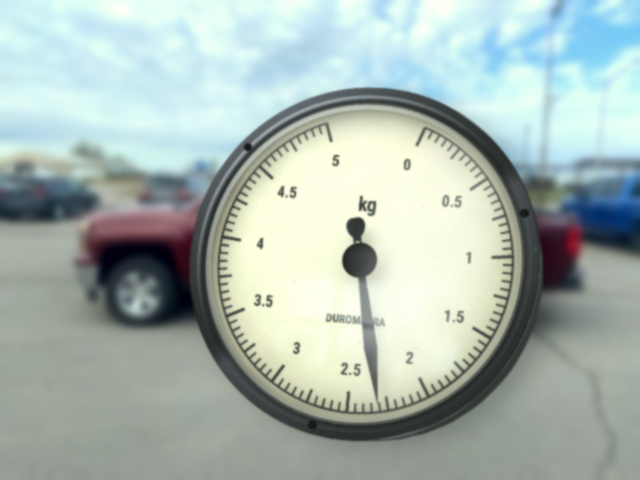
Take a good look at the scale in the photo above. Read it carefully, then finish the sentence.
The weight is 2.3 kg
